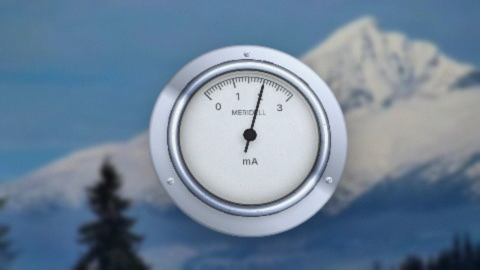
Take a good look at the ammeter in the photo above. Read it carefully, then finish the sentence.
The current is 2 mA
